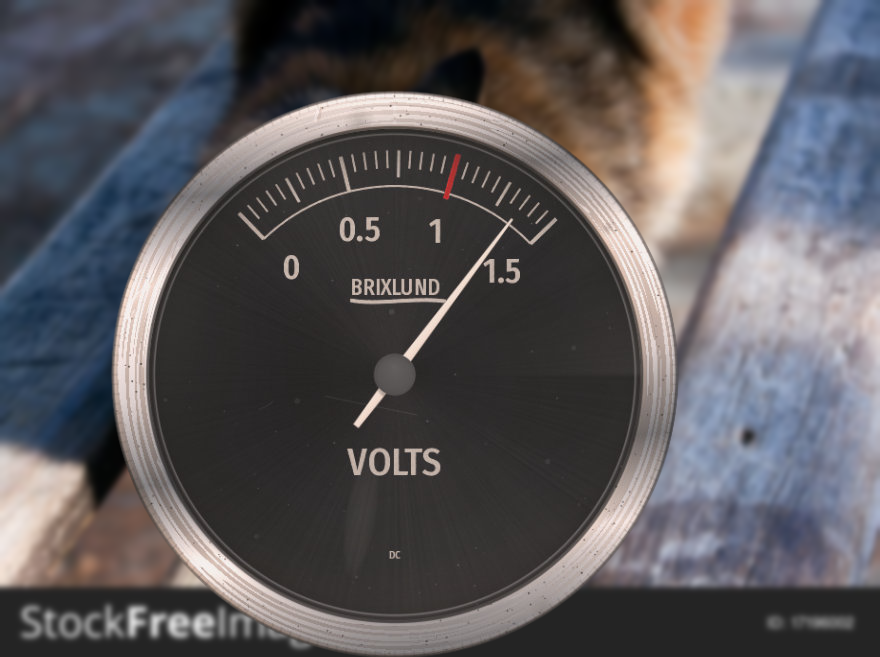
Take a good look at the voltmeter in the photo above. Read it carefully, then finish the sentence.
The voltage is 1.35 V
